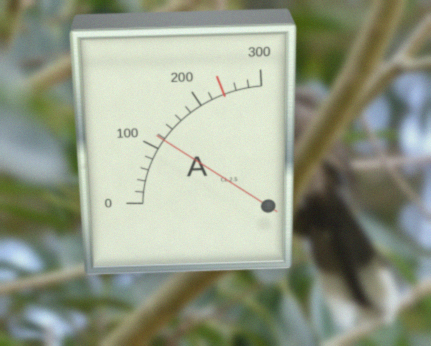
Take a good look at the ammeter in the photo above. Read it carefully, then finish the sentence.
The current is 120 A
